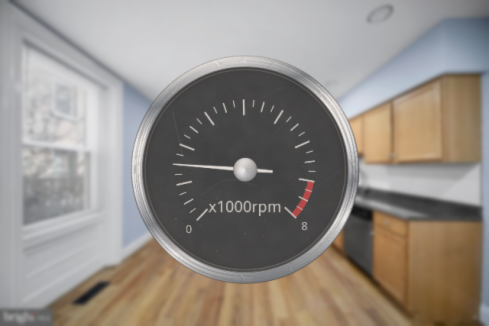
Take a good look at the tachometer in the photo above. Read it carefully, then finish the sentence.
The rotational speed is 1500 rpm
